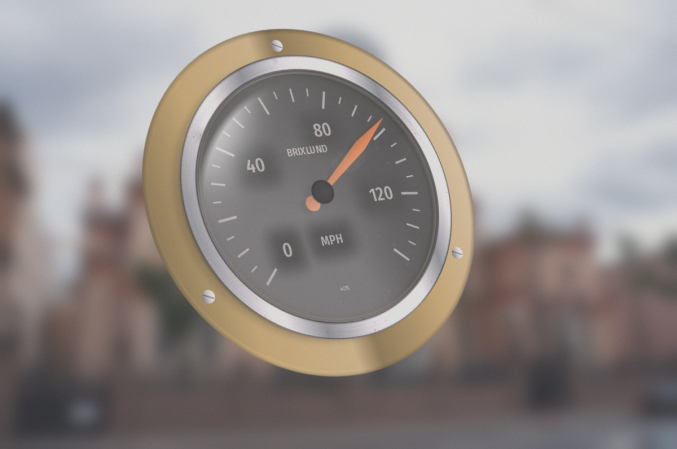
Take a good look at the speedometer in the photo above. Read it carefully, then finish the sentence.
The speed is 97.5 mph
